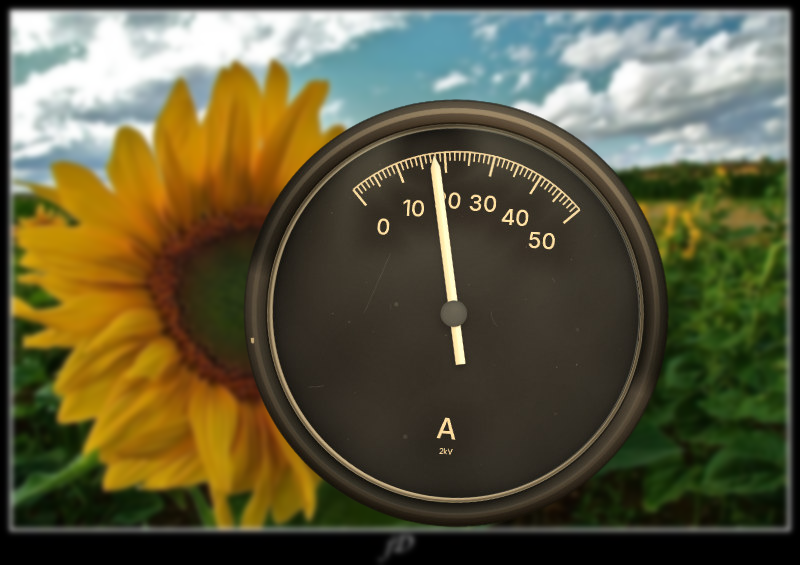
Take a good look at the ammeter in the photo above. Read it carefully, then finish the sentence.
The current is 18 A
